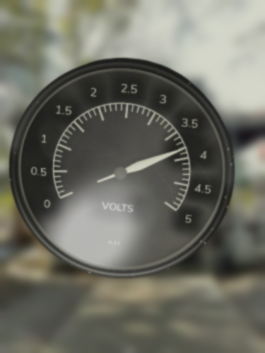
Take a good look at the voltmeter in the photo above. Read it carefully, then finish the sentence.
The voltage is 3.8 V
